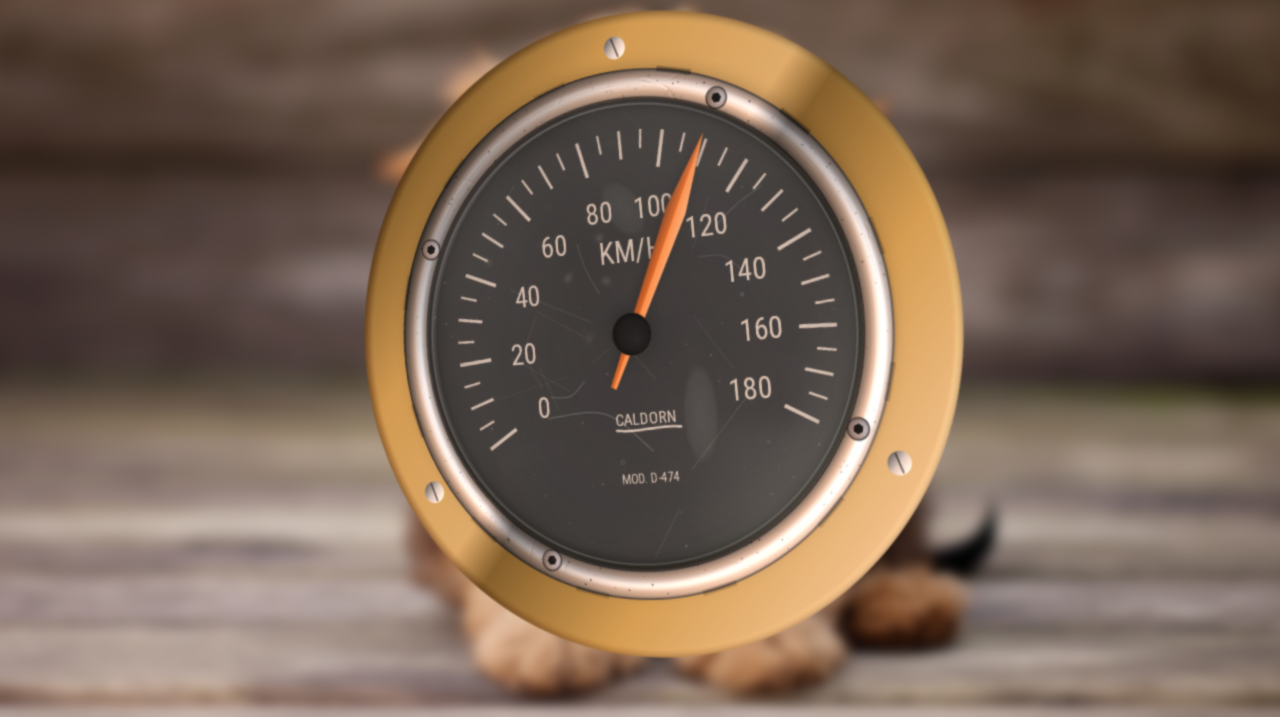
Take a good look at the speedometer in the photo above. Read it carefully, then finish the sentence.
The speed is 110 km/h
